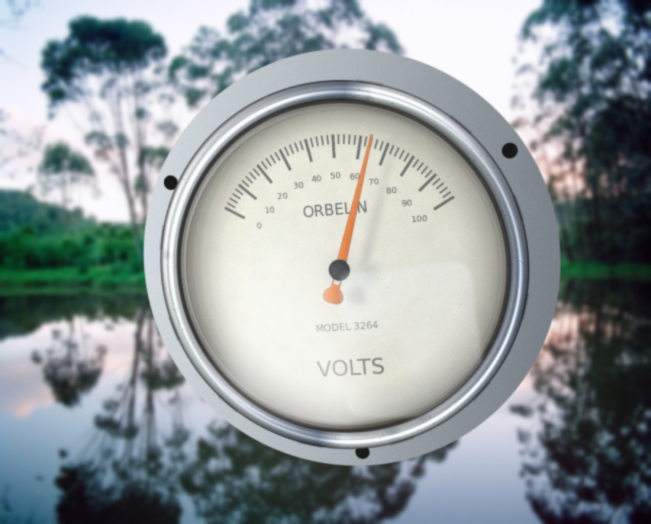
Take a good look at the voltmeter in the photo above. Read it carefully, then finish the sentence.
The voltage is 64 V
